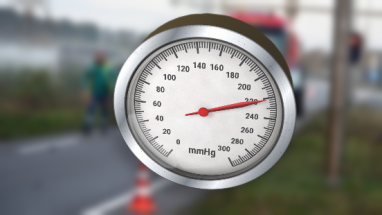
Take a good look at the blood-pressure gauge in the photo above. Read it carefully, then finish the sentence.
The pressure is 220 mmHg
